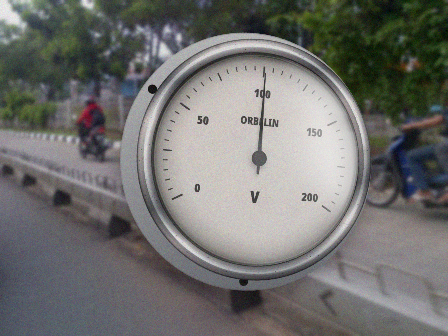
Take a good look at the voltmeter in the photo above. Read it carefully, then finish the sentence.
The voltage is 100 V
